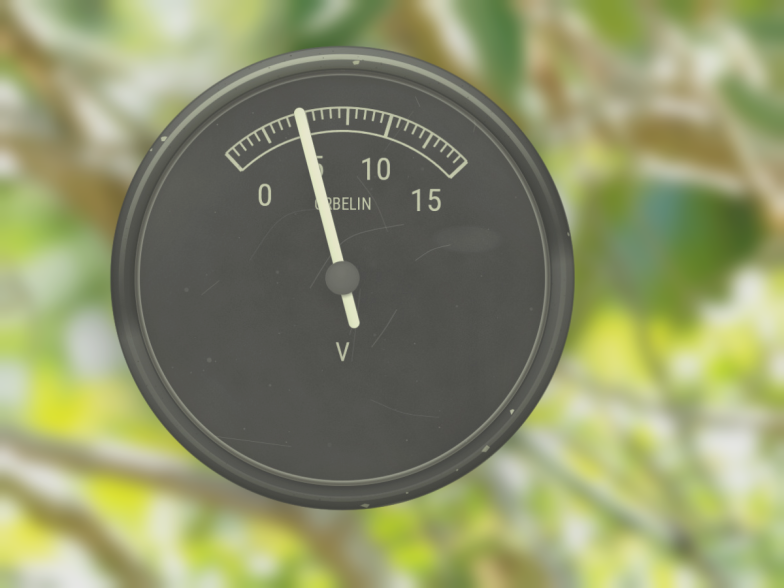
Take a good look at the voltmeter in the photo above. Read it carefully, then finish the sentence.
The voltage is 4.75 V
